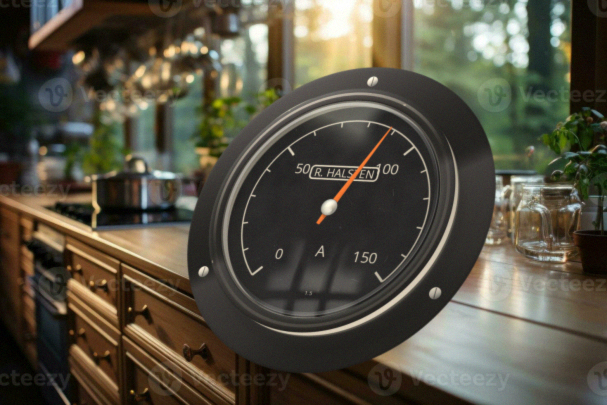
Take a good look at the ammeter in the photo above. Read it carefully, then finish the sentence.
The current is 90 A
